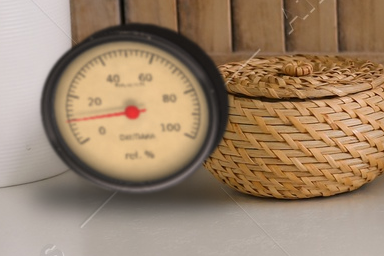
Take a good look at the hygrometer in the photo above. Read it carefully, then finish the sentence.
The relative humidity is 10 %
